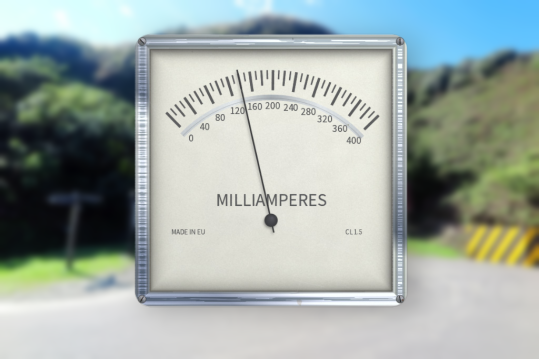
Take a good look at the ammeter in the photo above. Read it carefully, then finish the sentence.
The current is 140 mA
